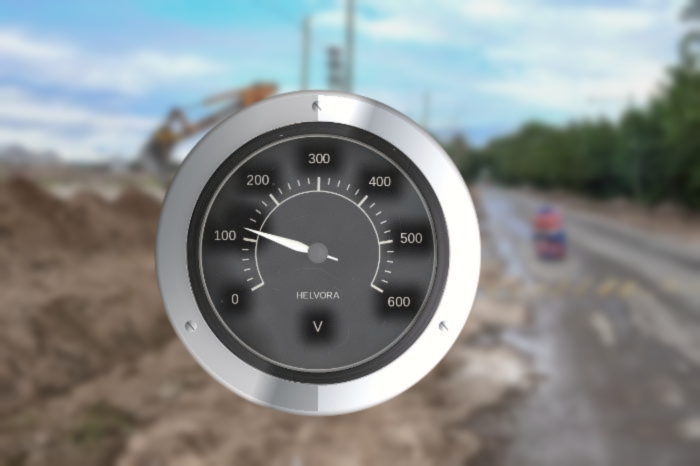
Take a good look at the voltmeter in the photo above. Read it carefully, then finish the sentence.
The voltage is 120 V
